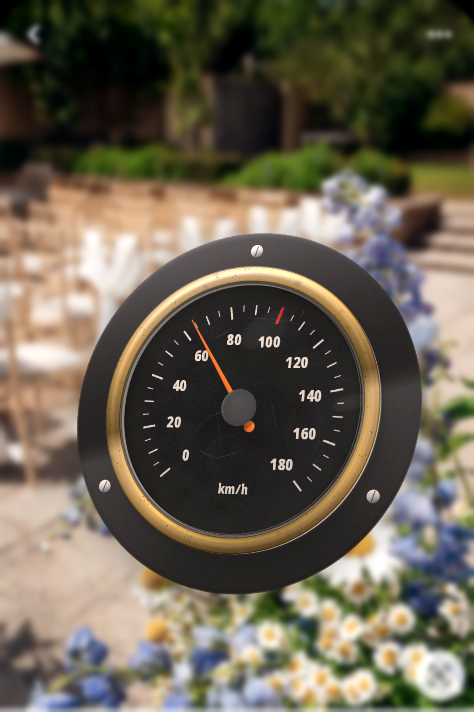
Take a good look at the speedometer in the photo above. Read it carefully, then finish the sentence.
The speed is 65 km/h
